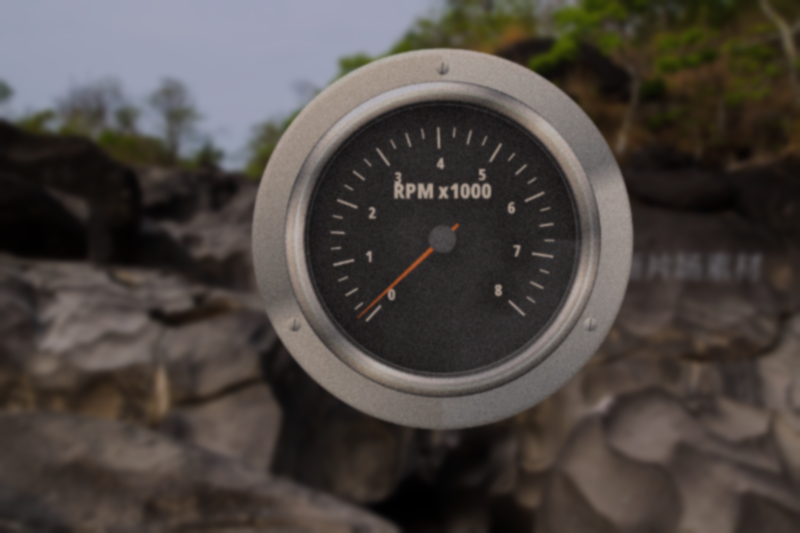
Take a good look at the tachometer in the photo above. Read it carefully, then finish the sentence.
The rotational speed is 125 rpm
